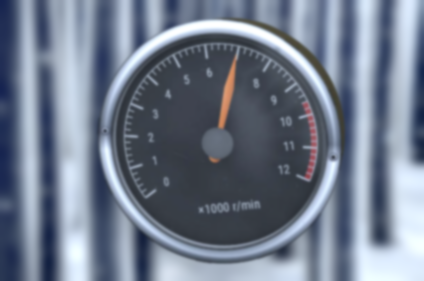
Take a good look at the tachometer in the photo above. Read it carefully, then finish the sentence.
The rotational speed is 7000 rpm
